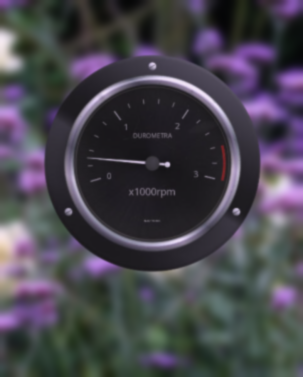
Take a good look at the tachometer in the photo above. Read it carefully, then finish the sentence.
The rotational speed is 300 rpm
